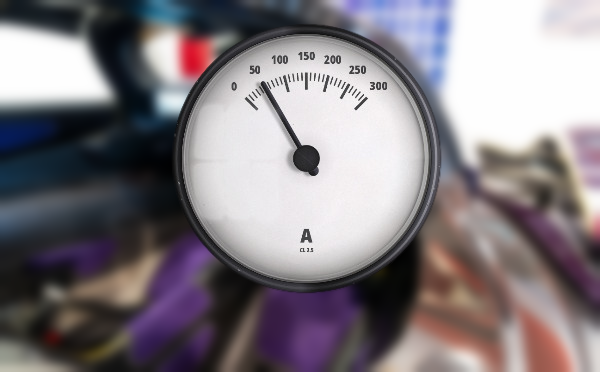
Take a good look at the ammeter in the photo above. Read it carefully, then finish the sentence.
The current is 50 A
